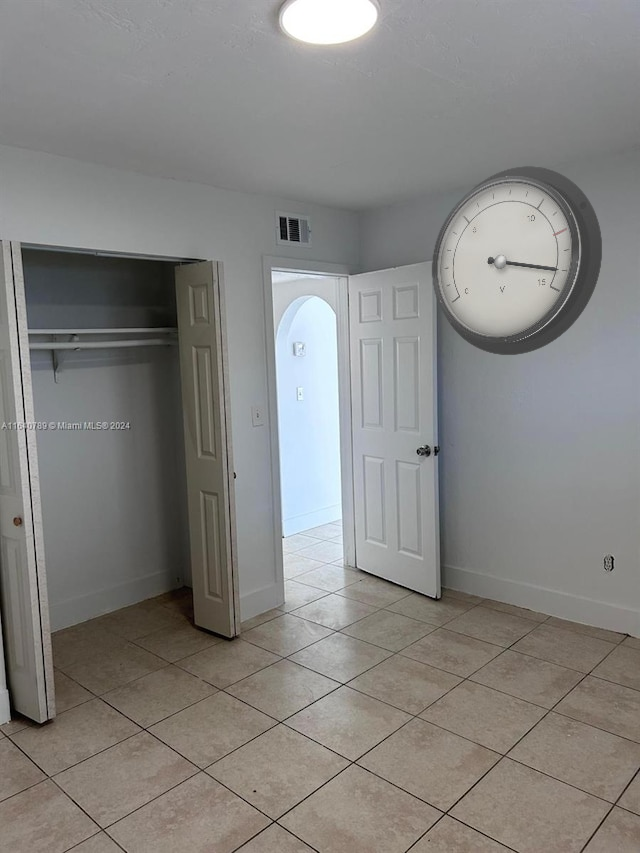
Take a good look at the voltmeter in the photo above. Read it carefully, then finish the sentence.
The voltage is 14 V
